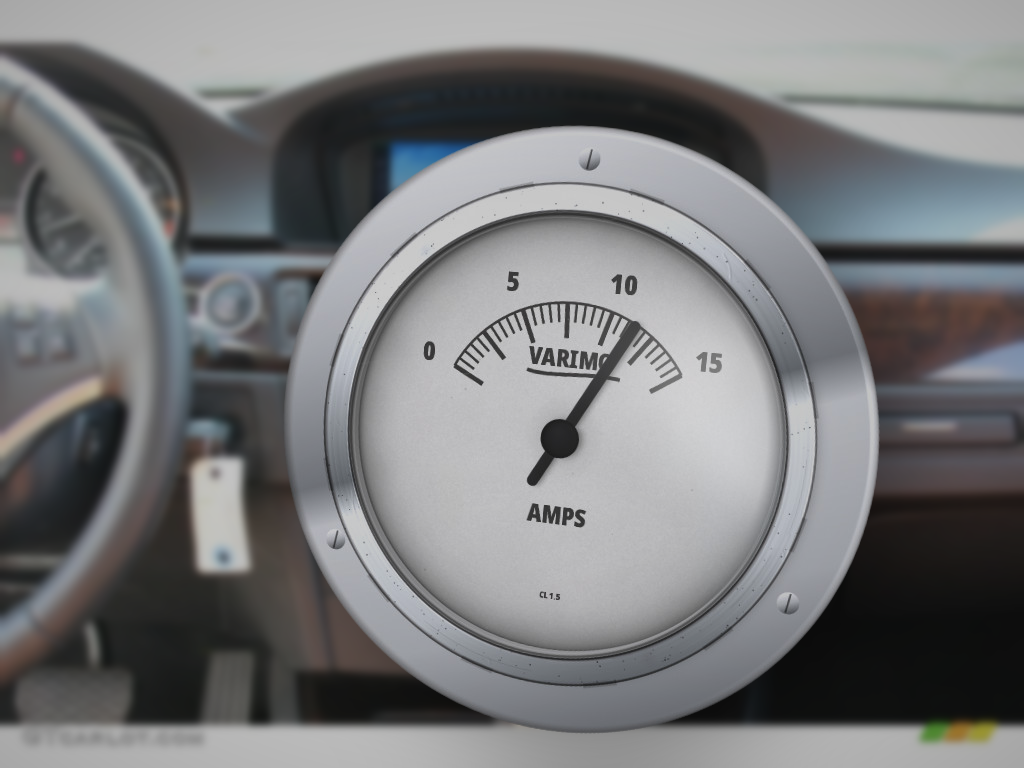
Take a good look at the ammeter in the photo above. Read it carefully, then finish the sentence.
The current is 11.5 A
